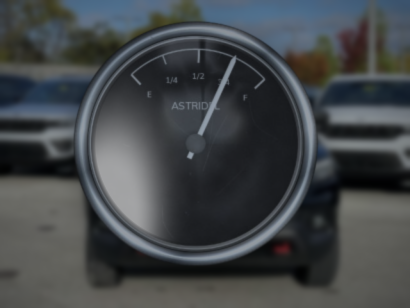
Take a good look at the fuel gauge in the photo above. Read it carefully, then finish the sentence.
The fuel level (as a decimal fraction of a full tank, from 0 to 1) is 0.75
